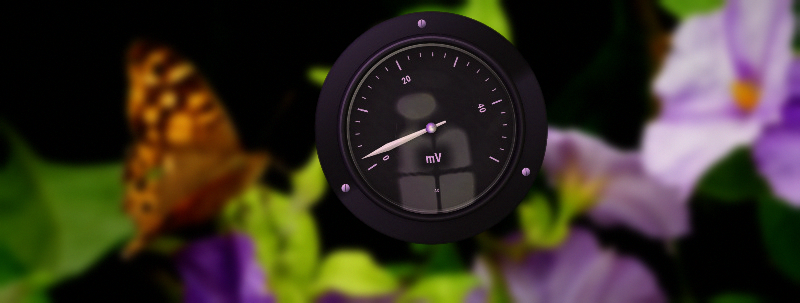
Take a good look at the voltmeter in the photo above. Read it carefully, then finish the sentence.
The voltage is 2 mV
